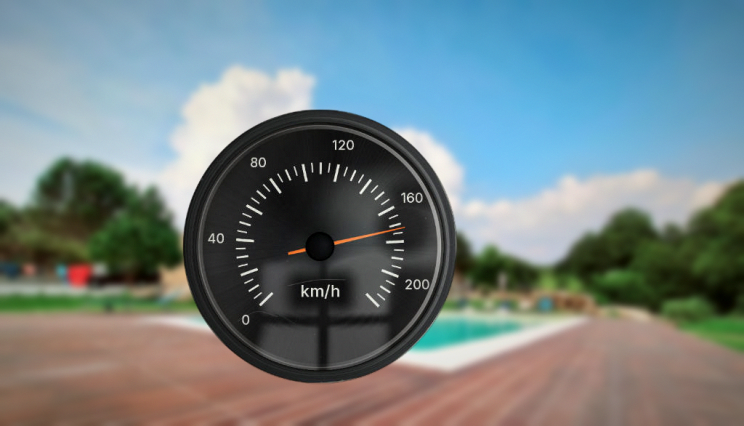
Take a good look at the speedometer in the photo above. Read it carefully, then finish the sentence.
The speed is 172.5 km/h
